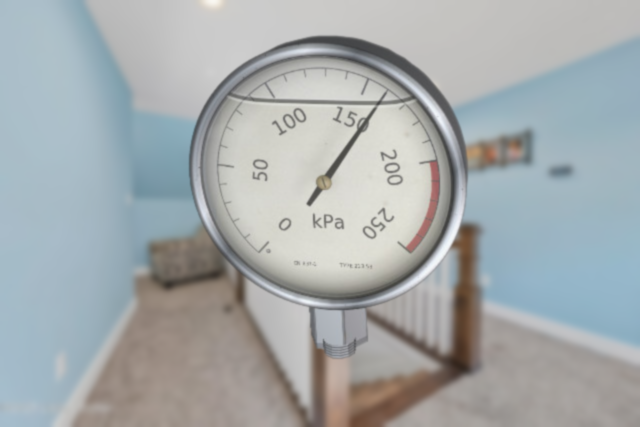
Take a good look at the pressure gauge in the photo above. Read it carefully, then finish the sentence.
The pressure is 160 kPa
